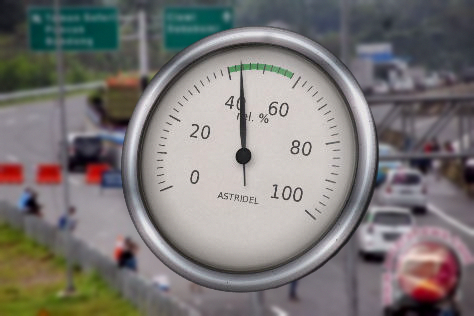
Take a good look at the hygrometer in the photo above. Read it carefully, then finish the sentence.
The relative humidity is 44 %
